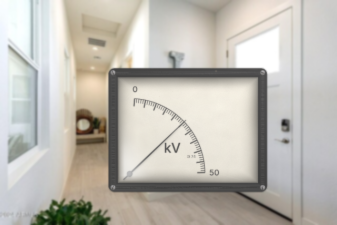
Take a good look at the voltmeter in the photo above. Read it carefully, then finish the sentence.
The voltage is 25 kV
